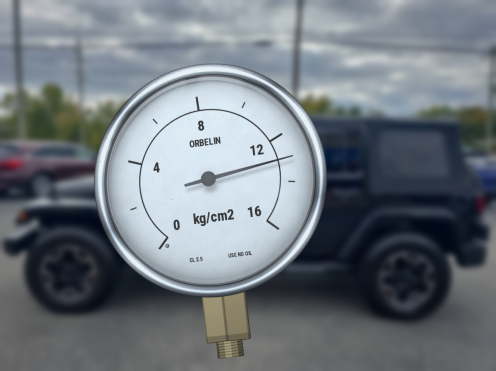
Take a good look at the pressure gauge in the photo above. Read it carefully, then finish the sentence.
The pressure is 13 kg/cm²
